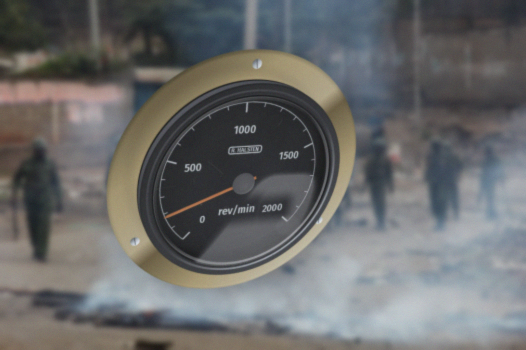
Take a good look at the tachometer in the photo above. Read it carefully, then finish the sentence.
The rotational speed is 200 rpm
